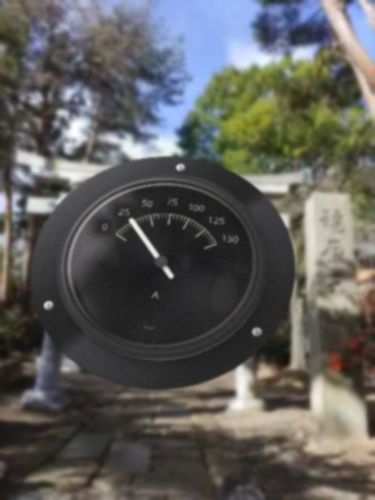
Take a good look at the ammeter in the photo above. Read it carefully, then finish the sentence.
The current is 25 A
